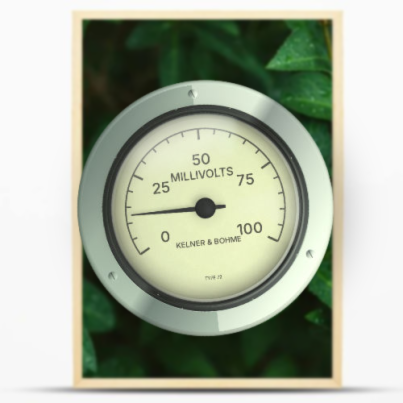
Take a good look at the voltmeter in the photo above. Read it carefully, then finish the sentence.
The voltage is 12.5 mV
